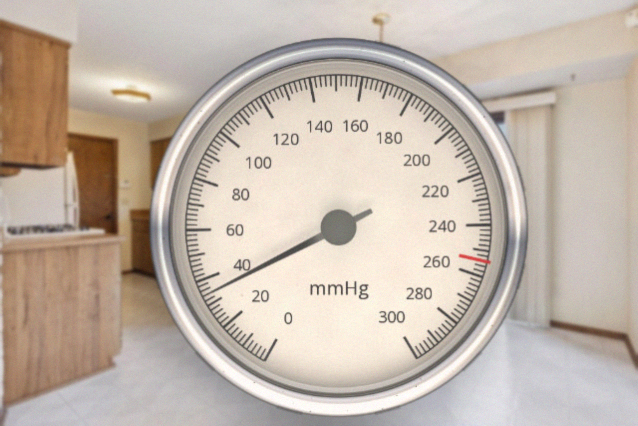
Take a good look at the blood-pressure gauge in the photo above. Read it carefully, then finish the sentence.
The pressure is 34 mmHg
